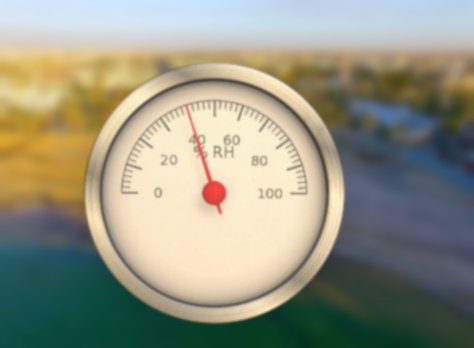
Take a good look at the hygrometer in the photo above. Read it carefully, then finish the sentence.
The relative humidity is 40 %
